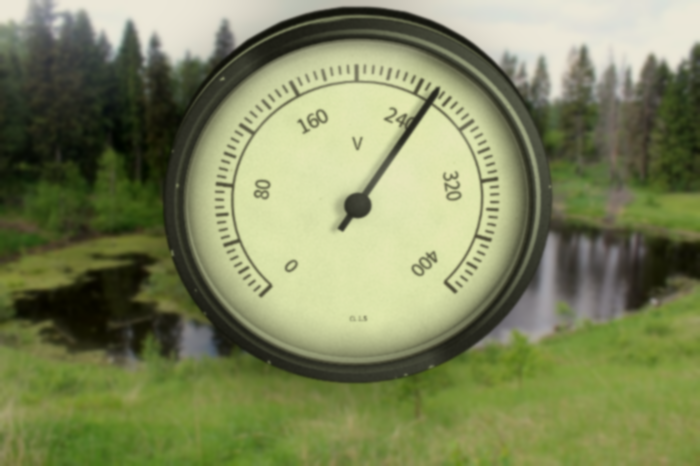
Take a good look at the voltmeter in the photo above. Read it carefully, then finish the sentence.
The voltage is 250 V
